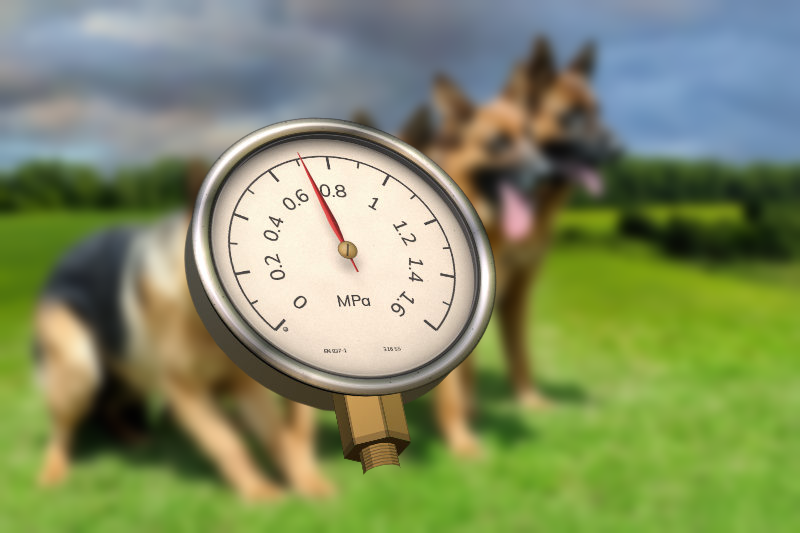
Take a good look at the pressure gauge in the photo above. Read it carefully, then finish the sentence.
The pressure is 0.7 MPa
